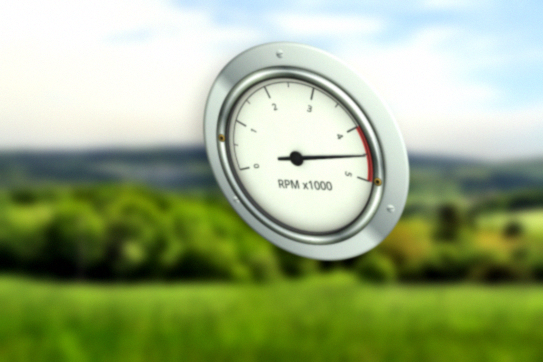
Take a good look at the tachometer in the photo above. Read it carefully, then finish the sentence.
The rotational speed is 4500 rpm
